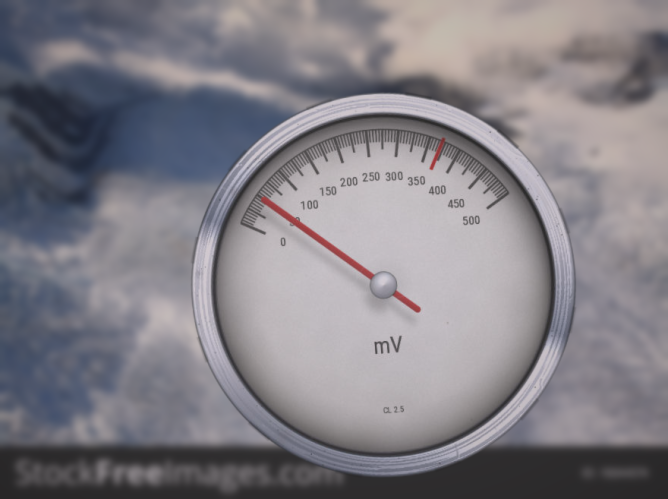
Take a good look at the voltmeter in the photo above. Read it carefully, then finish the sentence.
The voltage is 50 mV
